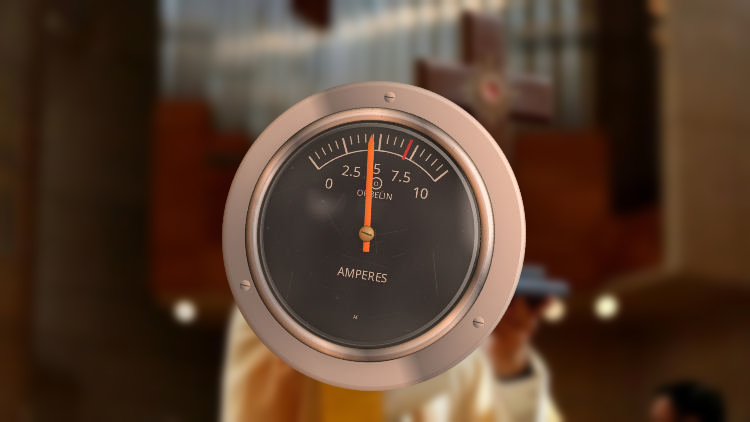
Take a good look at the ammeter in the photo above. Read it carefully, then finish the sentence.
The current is 4.5 A
